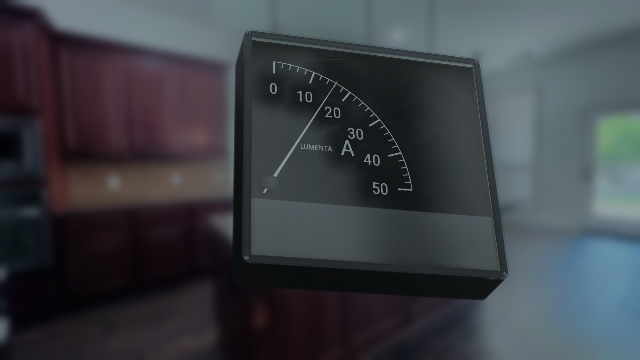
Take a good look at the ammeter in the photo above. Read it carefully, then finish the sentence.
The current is 16 A
